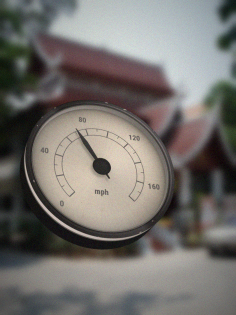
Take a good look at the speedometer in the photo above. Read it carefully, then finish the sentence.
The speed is 70 mph
